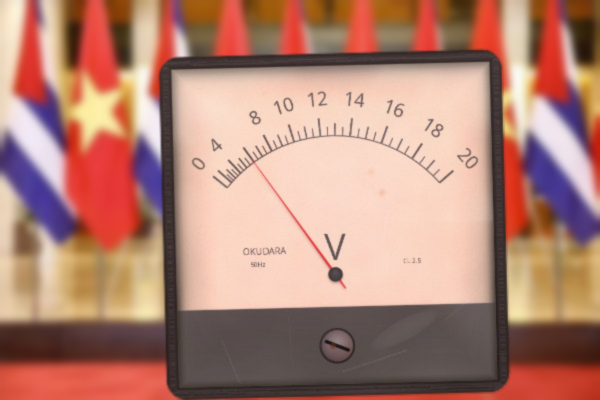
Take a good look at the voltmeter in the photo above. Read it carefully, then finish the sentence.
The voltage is 6 V
